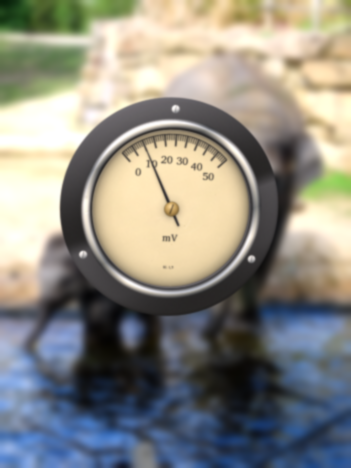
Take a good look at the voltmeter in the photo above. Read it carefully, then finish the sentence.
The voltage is 10 mV
